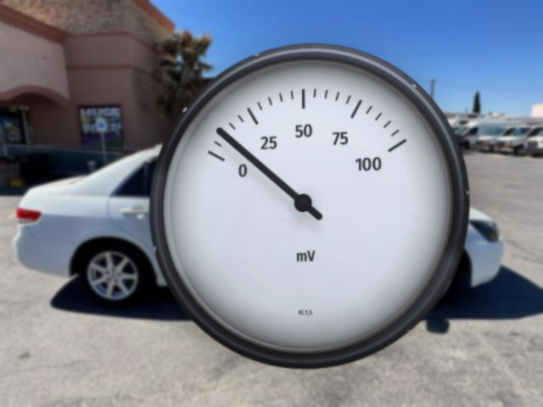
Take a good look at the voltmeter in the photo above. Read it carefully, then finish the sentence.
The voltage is 10 mV
